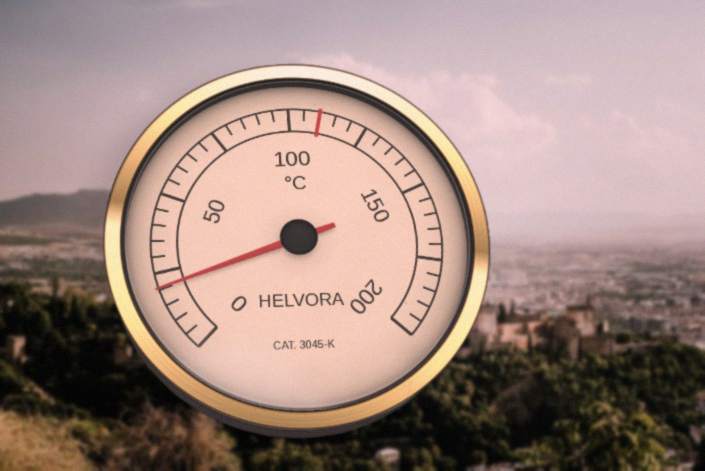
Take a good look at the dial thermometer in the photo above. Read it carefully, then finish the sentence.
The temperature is 20 °C
